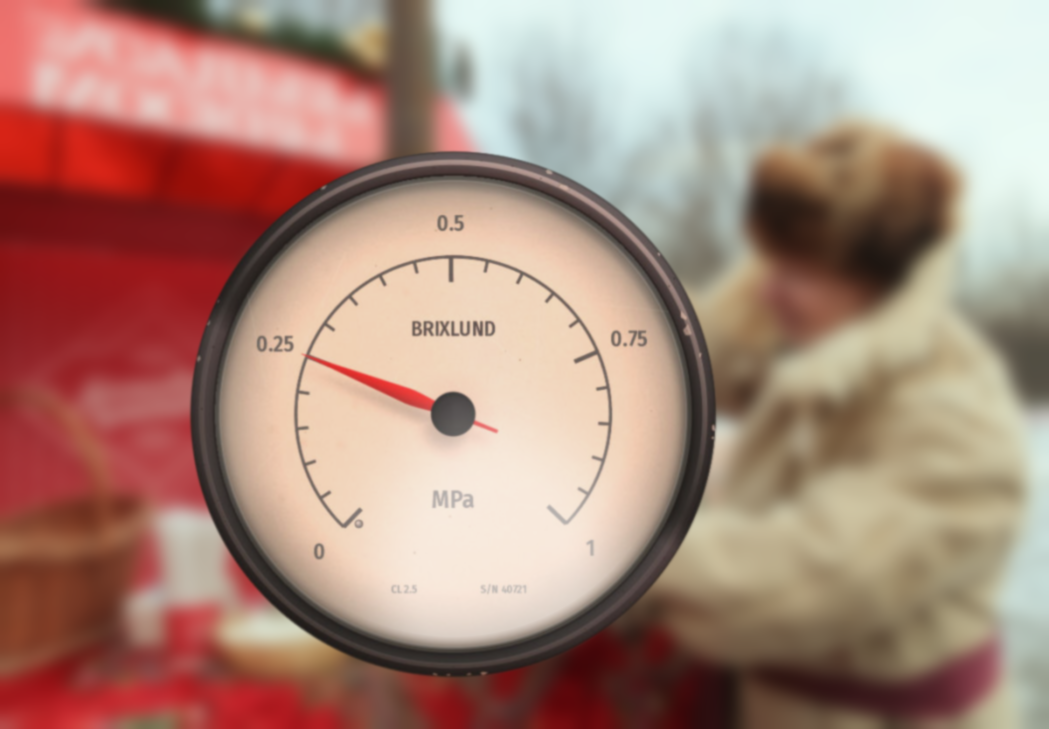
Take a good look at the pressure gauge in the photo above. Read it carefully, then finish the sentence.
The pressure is 0.25 MPa
